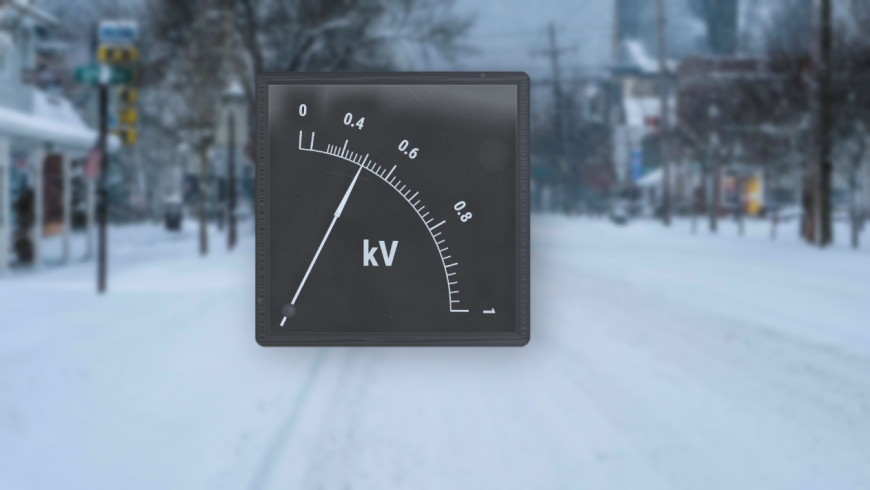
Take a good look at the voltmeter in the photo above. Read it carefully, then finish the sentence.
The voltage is 0.5 kV
